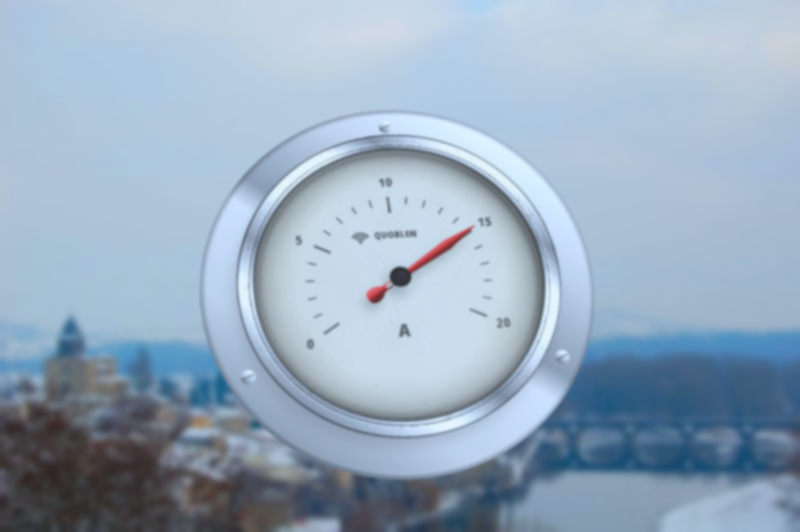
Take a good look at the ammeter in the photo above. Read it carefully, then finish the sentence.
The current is 15 A
